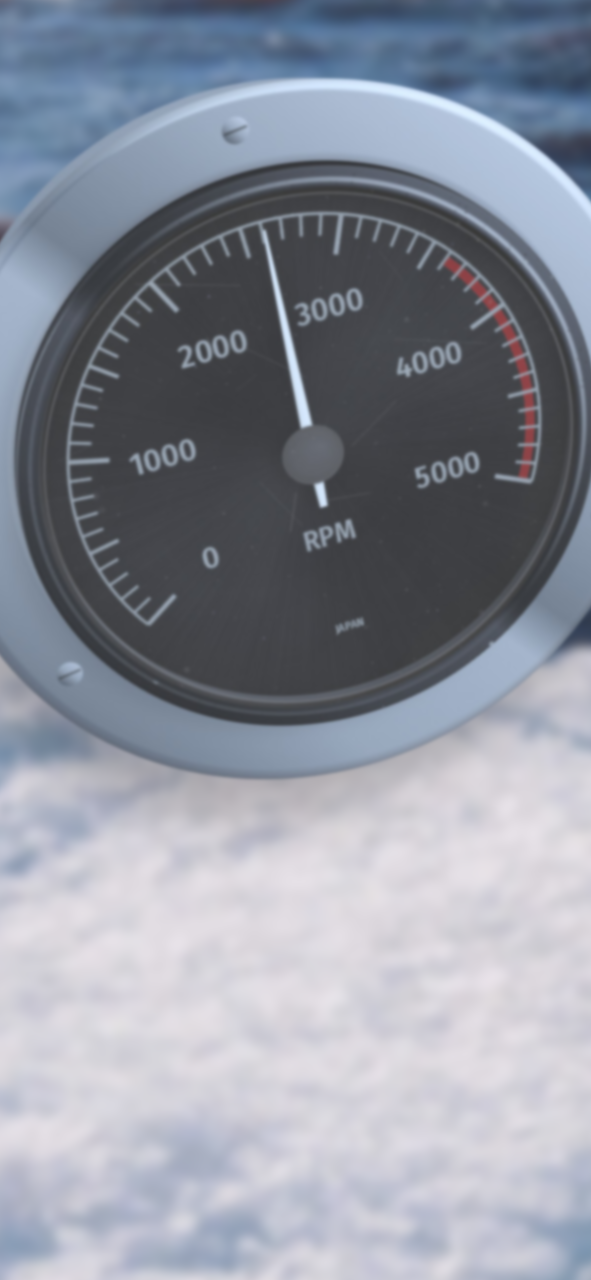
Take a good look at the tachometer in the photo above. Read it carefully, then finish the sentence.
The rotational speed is 2600 rpm
